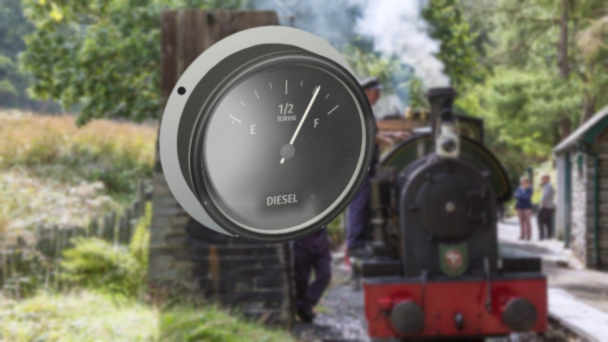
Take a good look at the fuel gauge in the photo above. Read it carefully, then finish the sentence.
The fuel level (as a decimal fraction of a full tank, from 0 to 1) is 0.75
